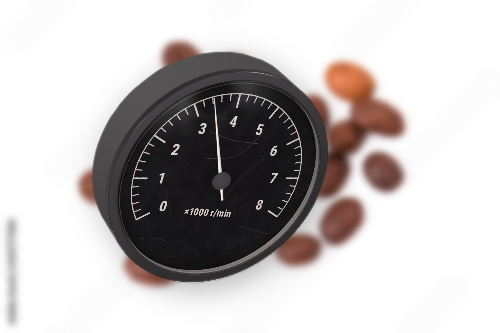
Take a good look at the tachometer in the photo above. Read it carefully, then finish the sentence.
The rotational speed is 3400 rpm
